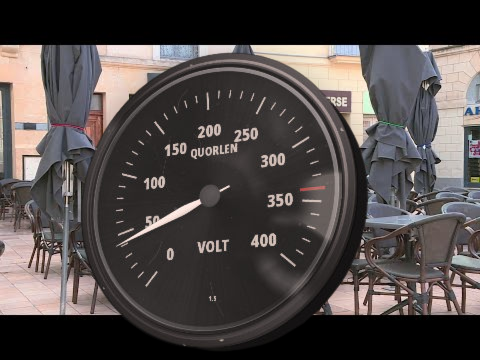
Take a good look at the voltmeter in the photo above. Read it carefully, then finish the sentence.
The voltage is 40 V
